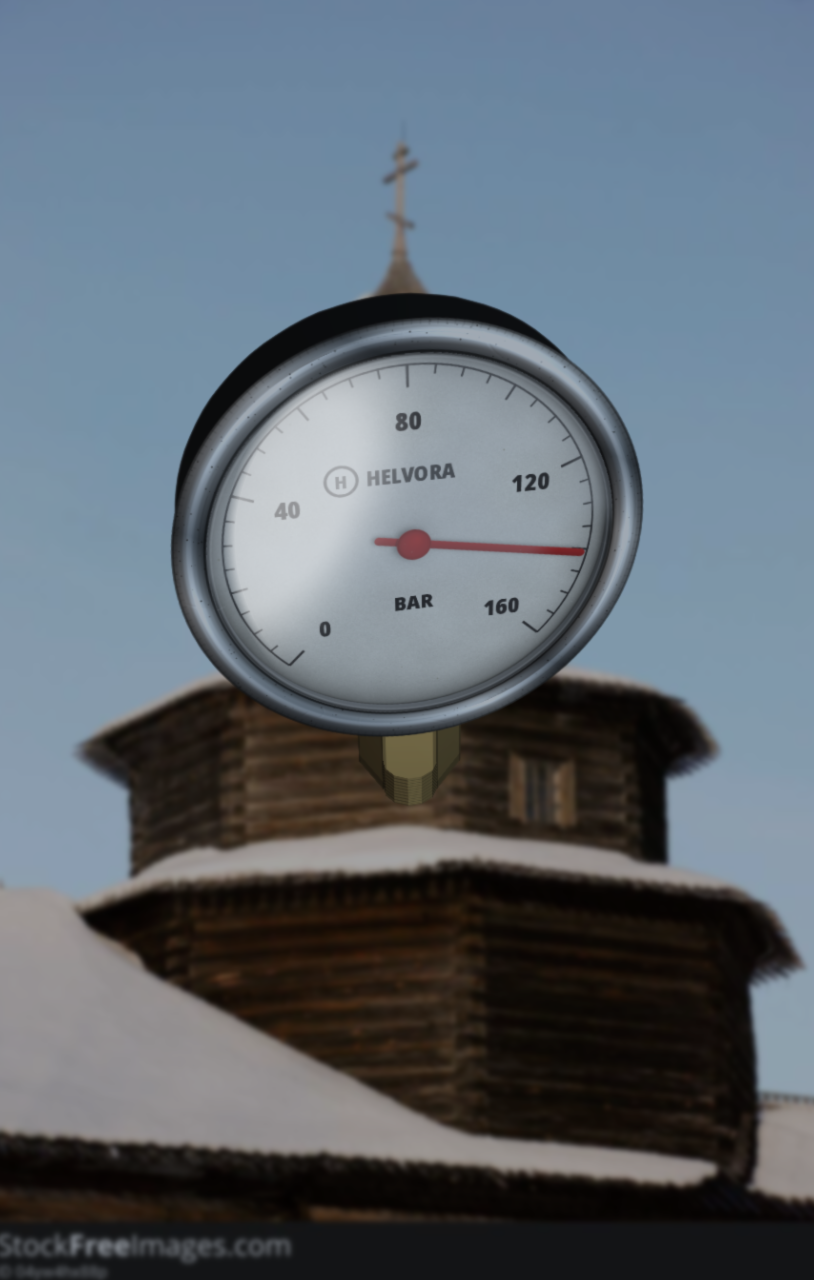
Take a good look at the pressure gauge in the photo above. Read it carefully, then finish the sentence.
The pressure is 140 bar
